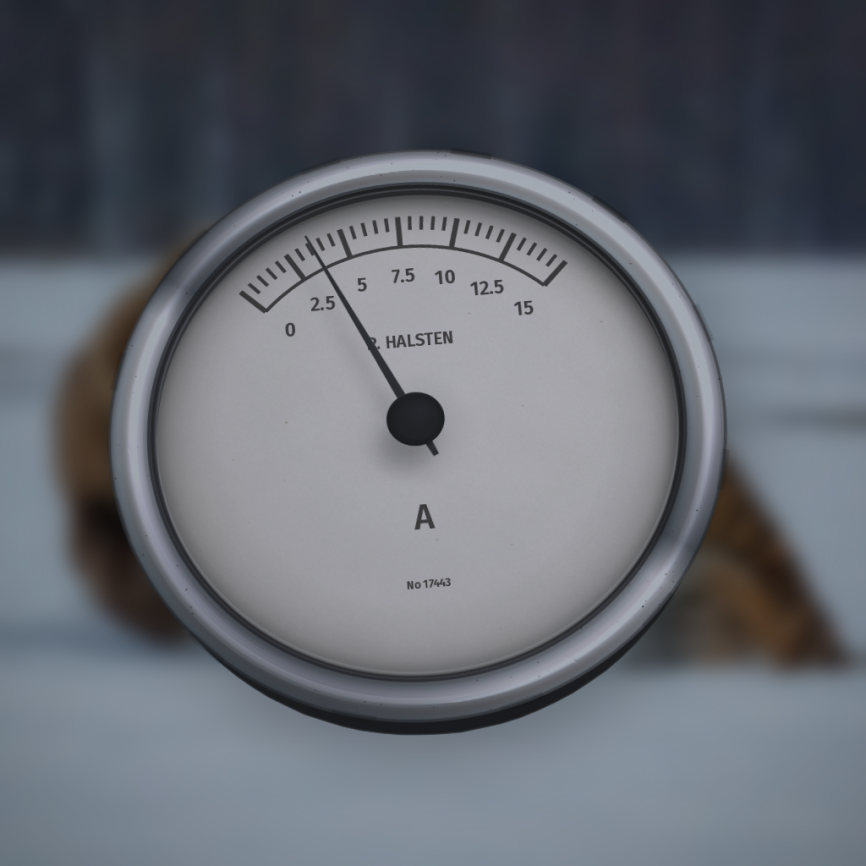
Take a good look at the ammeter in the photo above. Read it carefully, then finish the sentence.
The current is 3.5 A
